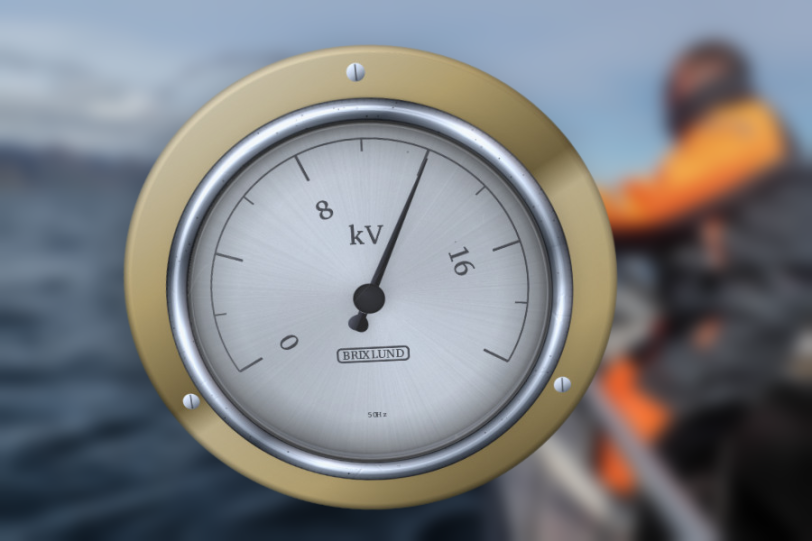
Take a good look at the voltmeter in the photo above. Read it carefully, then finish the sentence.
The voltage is 12 kV
